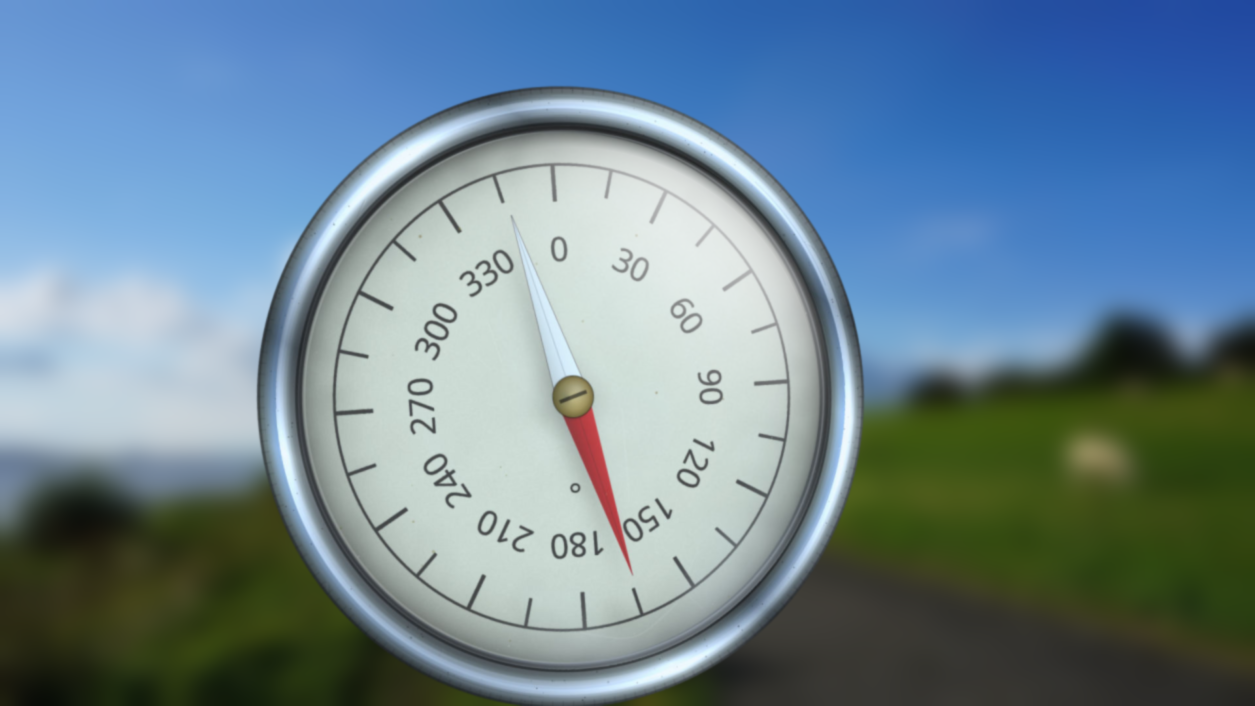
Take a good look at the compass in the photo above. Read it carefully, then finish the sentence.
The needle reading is 165 °
